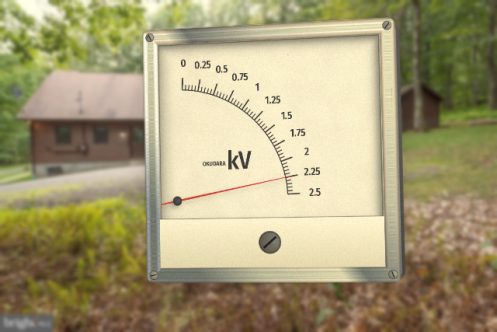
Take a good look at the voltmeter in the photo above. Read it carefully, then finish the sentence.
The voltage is 2.25 kV
